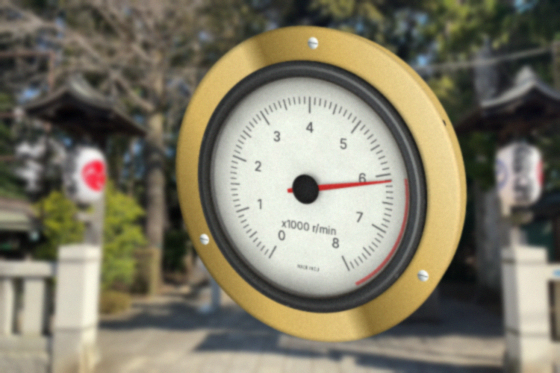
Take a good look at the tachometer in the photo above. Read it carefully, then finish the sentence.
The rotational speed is 6100 rpm
